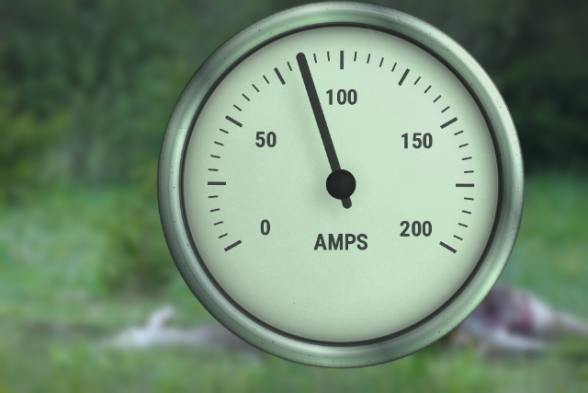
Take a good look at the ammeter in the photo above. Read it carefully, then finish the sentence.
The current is 85 A
